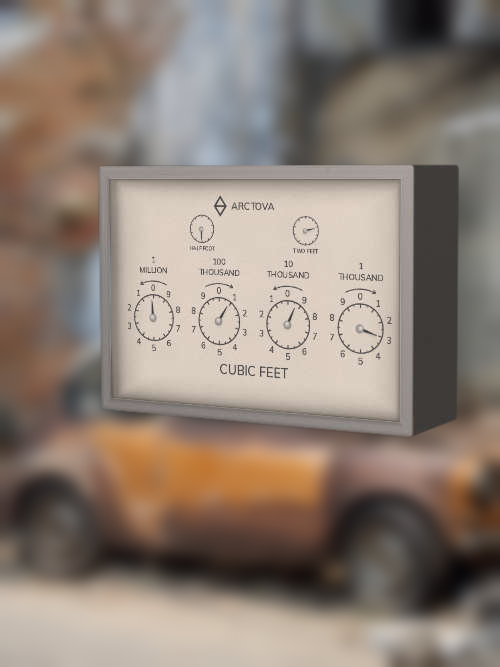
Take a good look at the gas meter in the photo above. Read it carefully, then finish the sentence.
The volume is 9300 ft³
